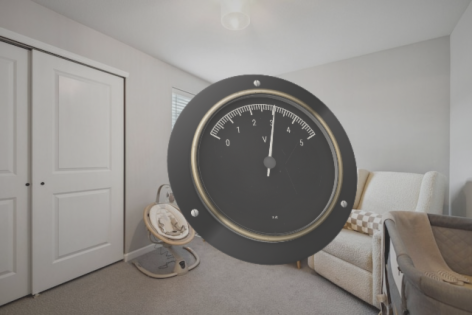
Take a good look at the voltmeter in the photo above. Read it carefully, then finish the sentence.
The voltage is 3 V
